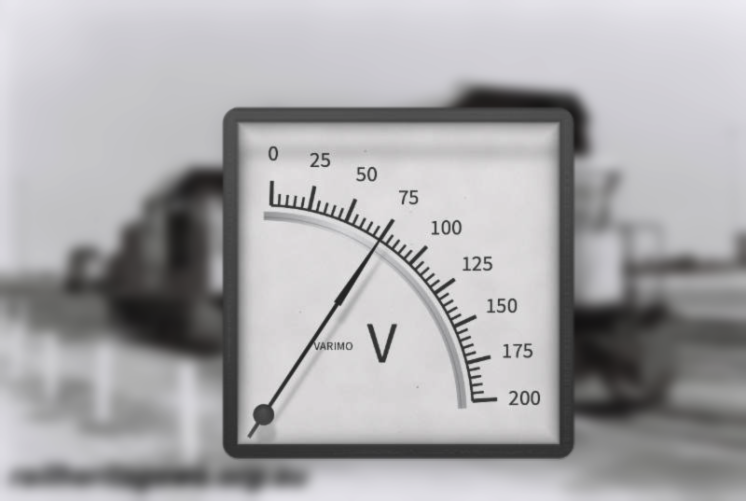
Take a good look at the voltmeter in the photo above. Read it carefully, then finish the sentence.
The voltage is 75 V
